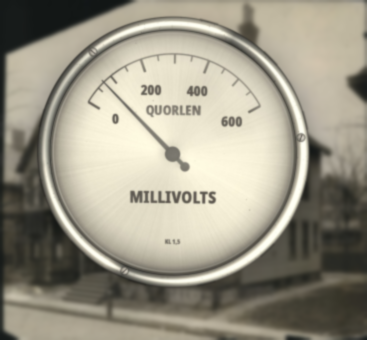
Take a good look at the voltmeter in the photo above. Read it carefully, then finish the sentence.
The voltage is 75 mV
